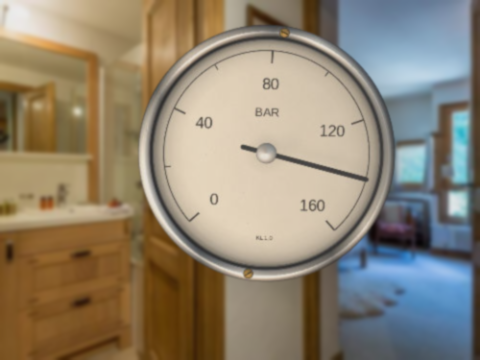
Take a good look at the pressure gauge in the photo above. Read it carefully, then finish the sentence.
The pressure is 140 bar
